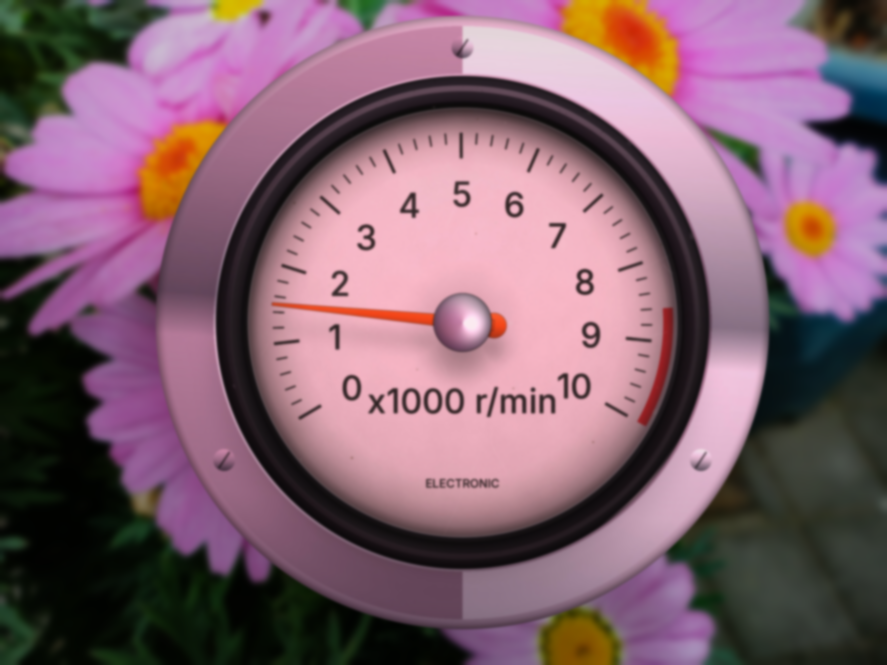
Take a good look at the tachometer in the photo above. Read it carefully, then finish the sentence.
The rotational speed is 1500 rpm
